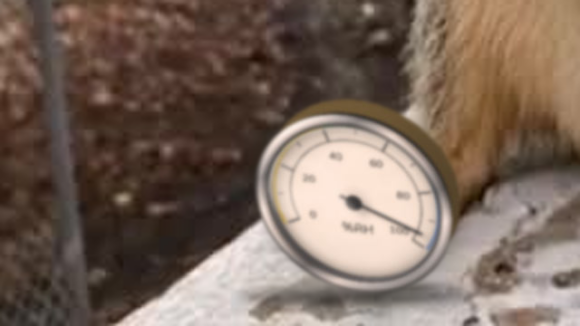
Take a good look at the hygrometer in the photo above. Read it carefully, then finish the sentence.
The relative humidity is 95 %
